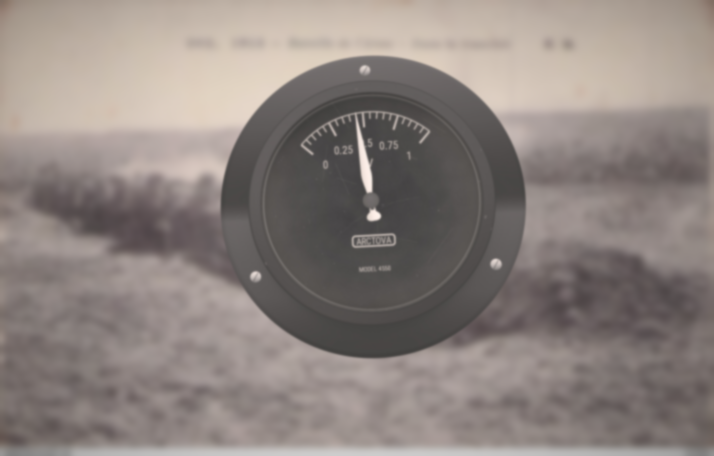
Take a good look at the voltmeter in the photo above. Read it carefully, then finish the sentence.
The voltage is 0.45 V
